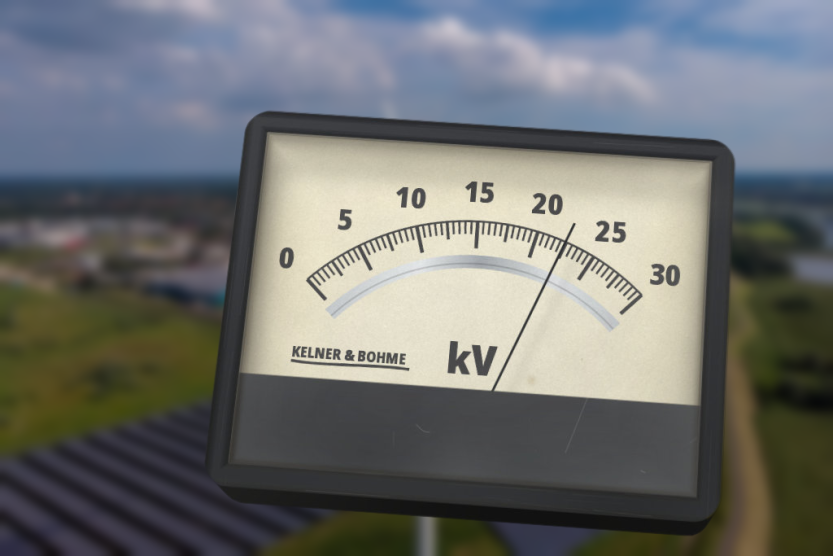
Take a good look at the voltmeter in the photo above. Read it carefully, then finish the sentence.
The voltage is 22.5 kV
